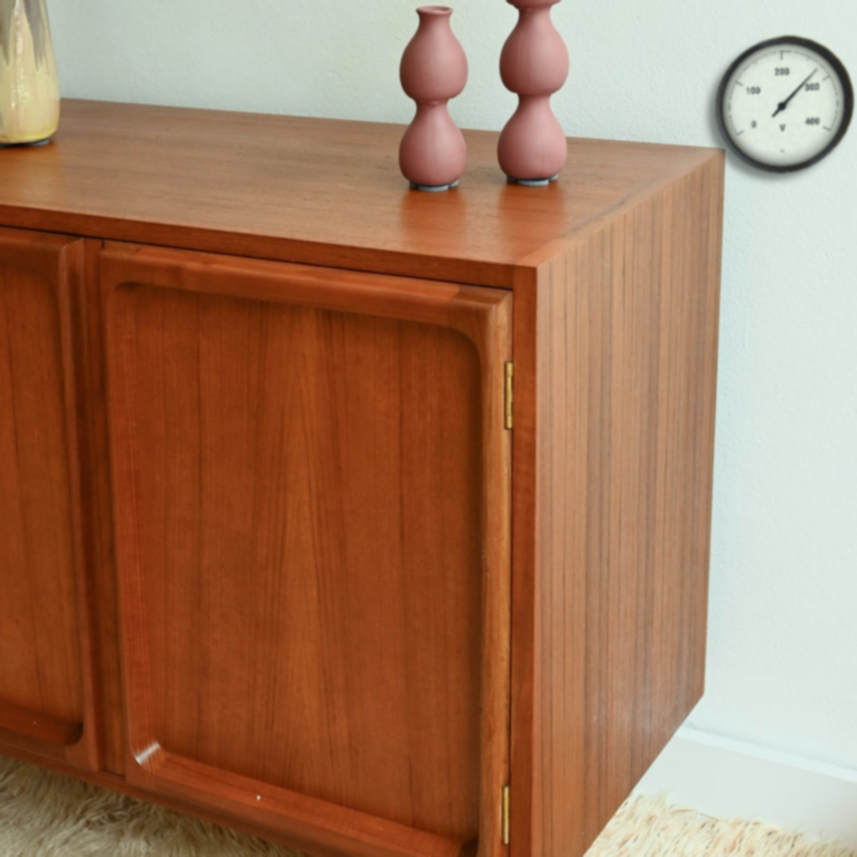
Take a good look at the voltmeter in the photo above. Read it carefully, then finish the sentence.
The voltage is 275 V
